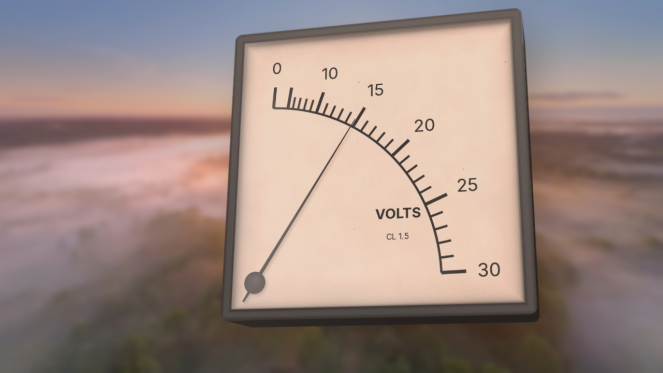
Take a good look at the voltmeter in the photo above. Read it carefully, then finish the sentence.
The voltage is 15 V
